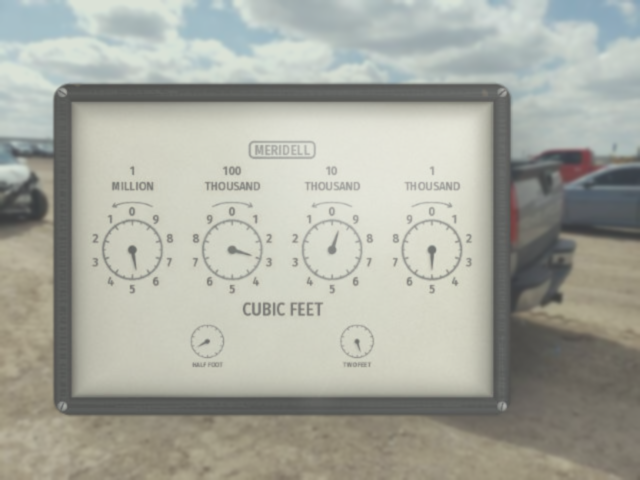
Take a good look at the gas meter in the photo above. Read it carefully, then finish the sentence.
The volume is 529500 ft³
